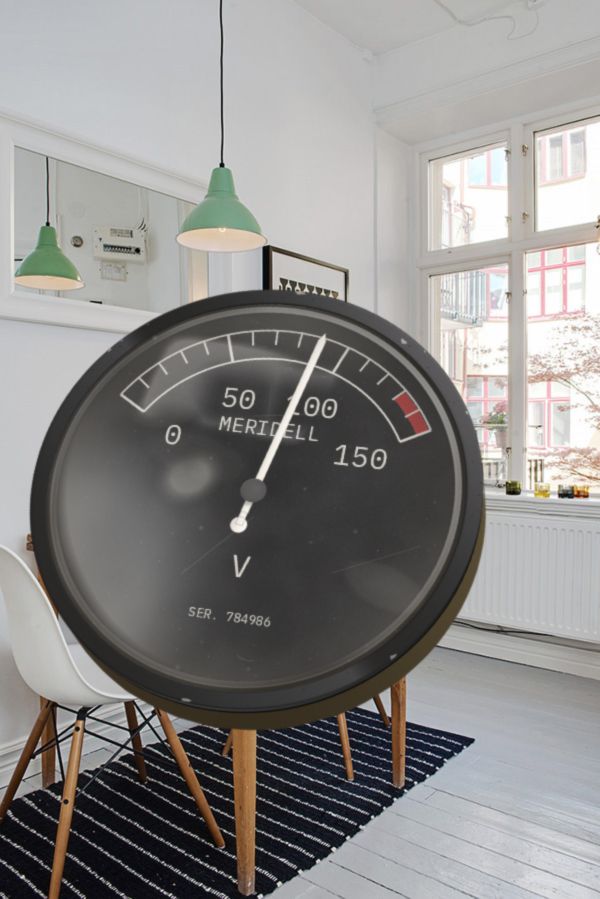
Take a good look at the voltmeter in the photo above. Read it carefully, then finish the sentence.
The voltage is 90 V
